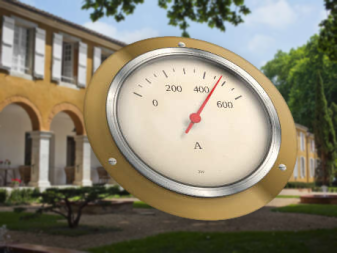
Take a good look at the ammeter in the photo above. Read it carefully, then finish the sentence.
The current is 475 A
